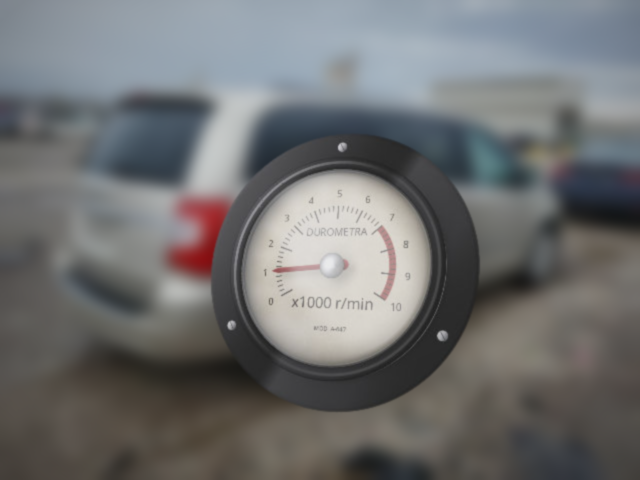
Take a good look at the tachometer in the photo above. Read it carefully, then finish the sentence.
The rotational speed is 1000 rpm
